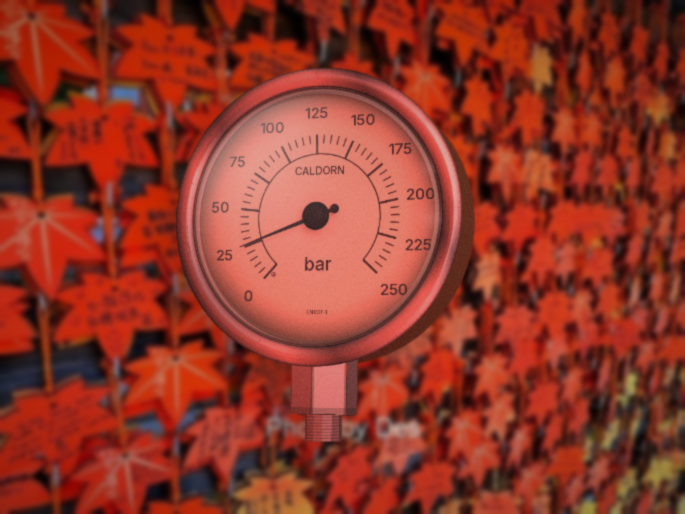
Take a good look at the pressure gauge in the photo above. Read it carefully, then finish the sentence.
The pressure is 25 bar
